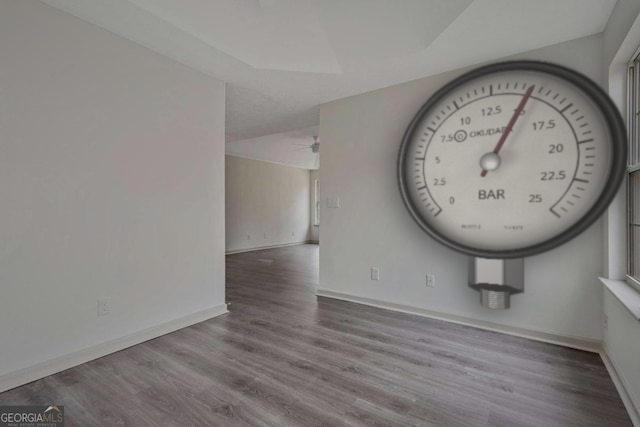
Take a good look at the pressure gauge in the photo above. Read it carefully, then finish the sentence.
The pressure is 15 bar
